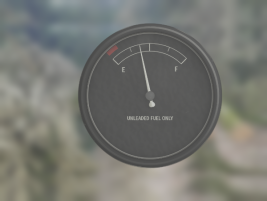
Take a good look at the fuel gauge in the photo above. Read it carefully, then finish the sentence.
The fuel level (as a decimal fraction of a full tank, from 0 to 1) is 0.375
